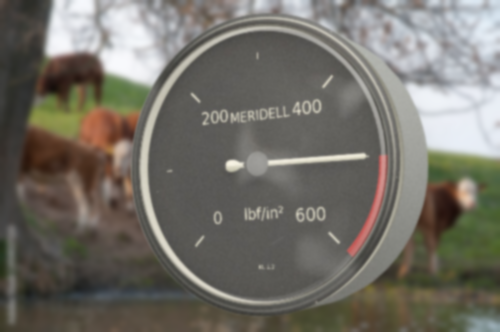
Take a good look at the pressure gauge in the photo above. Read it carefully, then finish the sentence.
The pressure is 500 psi
